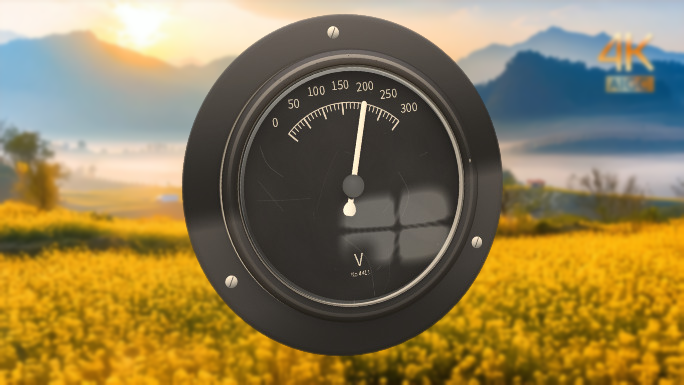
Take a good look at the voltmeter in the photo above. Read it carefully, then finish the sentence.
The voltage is 200 V
